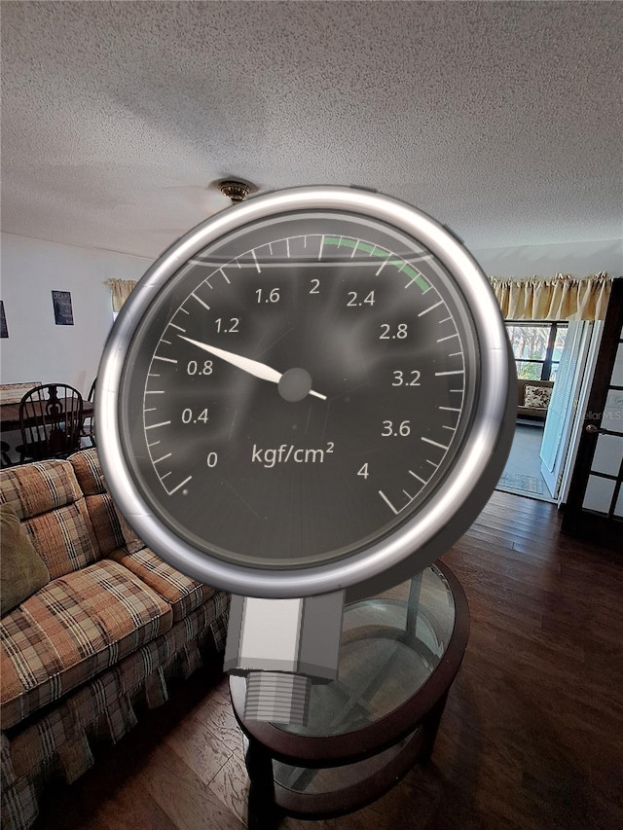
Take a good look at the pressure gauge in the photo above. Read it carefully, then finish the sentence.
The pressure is 0.95 kg/cm²
